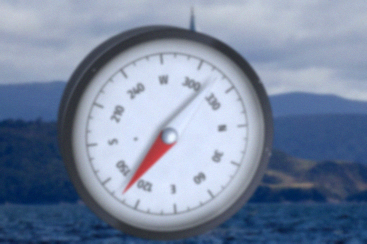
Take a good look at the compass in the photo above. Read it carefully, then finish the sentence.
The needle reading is 135 °
